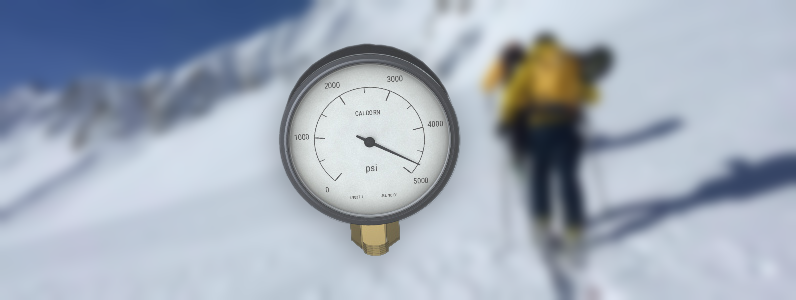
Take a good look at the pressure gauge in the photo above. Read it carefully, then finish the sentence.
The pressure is 4750 psi
